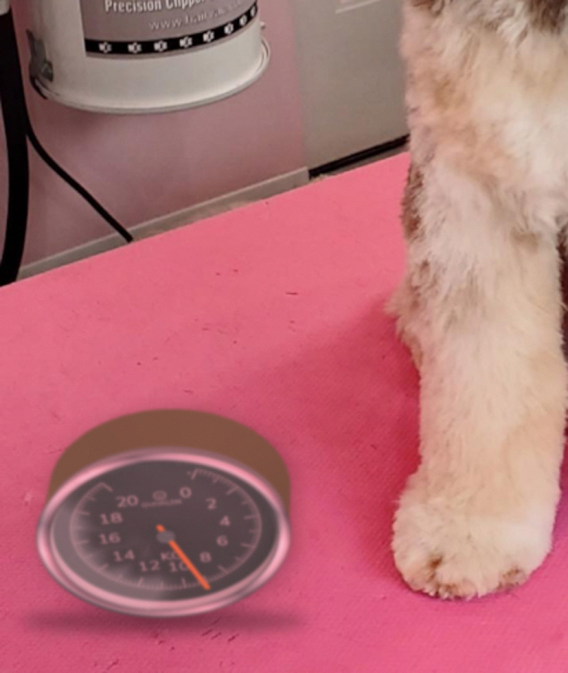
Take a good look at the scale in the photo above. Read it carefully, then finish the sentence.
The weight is 9 kg
